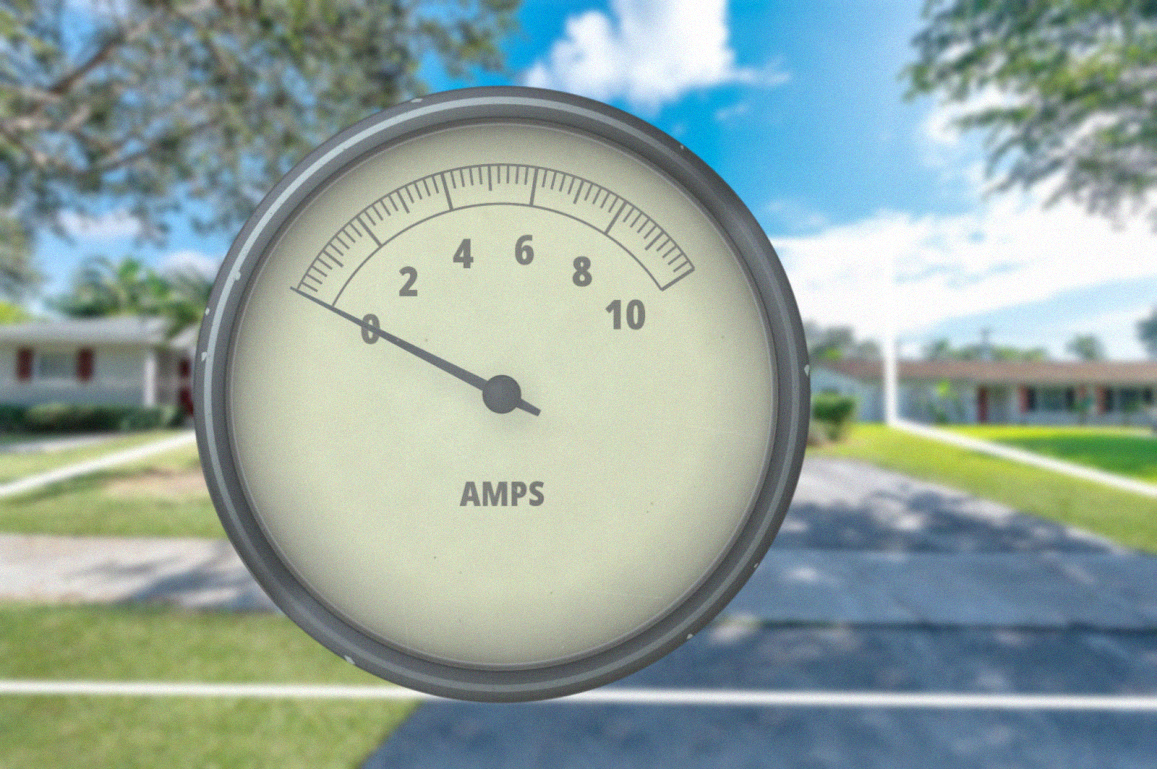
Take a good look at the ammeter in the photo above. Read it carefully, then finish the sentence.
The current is 0 A
